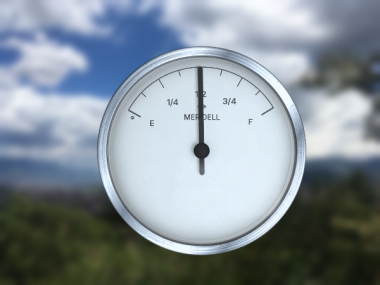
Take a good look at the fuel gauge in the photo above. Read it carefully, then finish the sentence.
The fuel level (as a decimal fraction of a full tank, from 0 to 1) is 0.5
